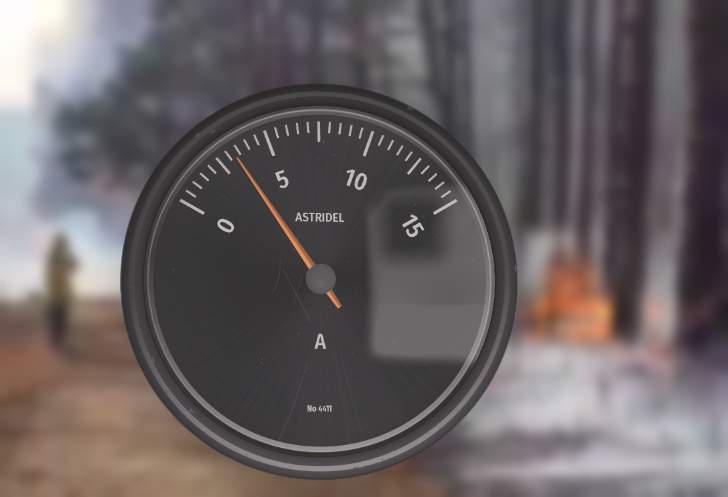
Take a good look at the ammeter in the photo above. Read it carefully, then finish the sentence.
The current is 3.25 A
